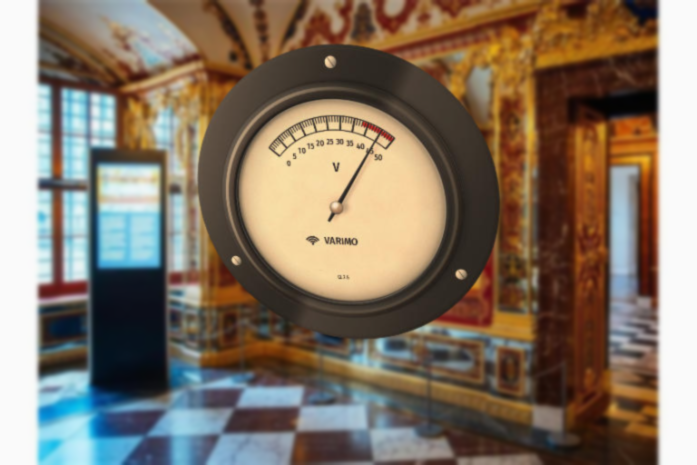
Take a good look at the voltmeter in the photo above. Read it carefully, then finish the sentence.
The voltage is 45 V
